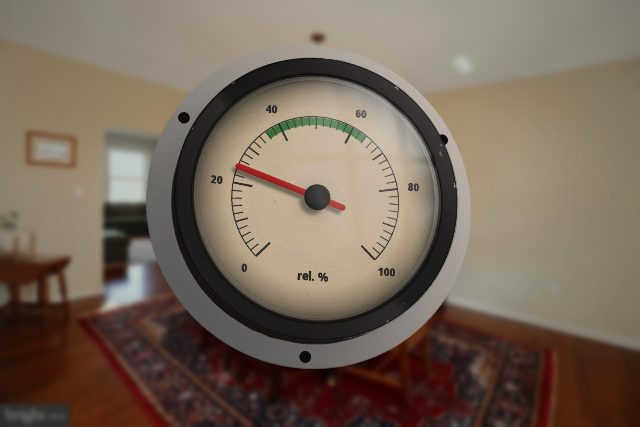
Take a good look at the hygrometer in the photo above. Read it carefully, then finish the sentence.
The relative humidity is 24 %
